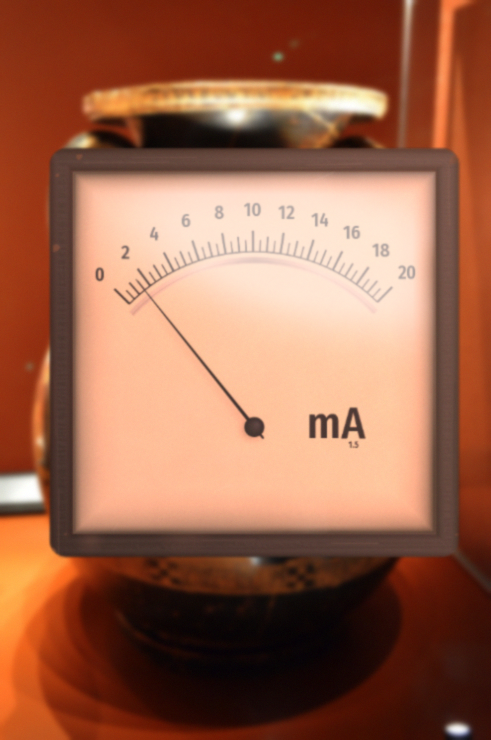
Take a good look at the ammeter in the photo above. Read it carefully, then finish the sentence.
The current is 1.5 mA
